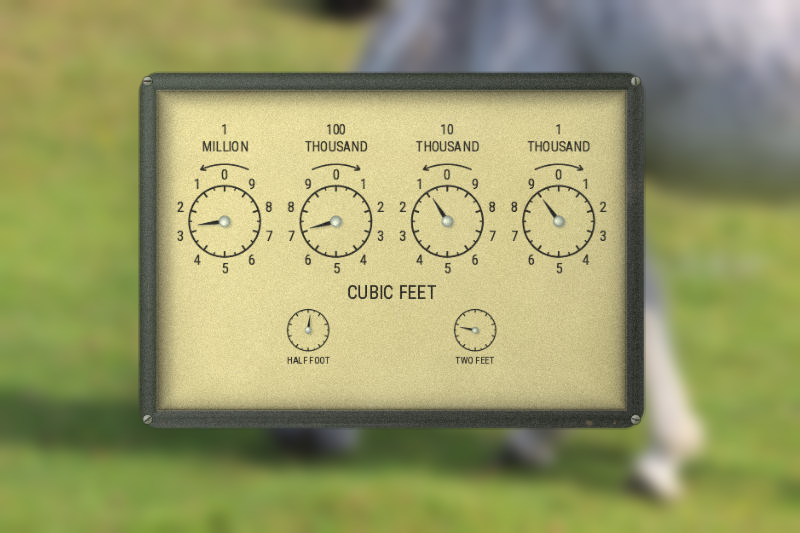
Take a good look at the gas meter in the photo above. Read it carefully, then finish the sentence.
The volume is 270900 ft³
